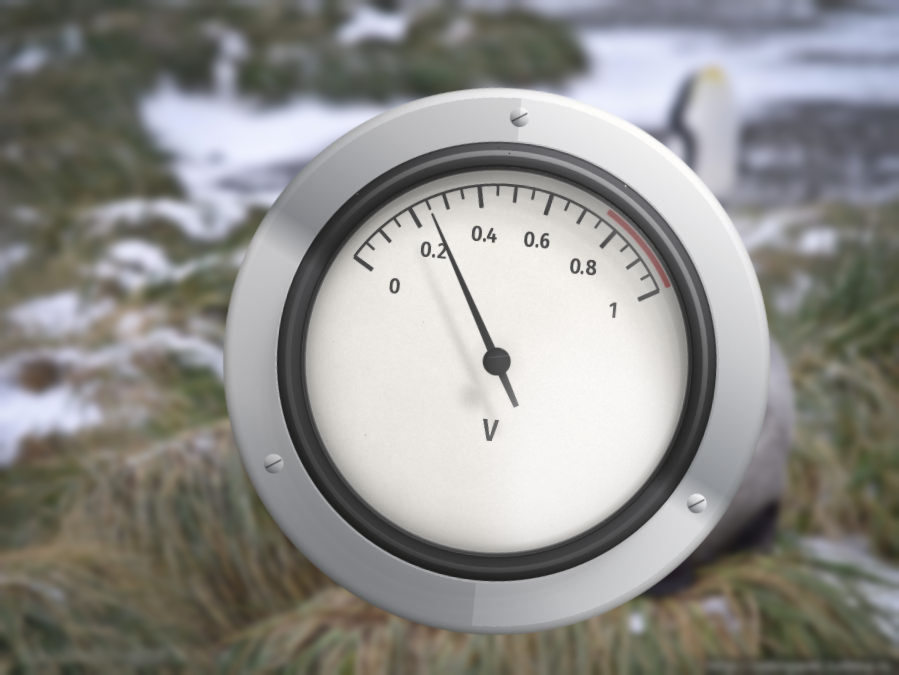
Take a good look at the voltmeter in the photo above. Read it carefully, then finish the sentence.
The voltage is 0.25 V
